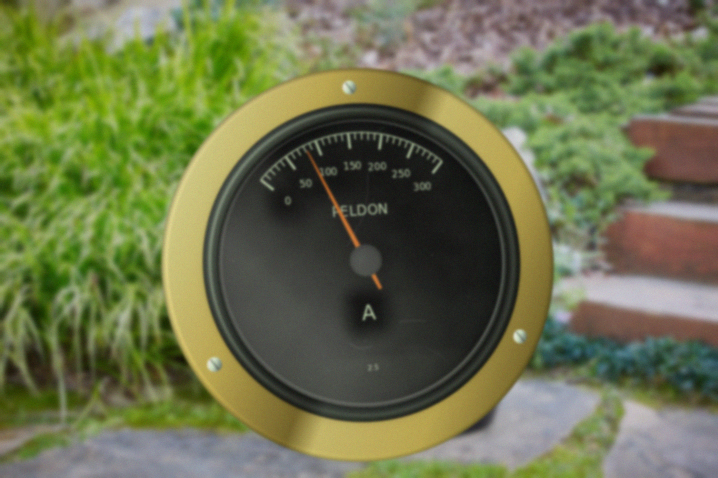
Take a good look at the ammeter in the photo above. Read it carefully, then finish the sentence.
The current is 80 A
